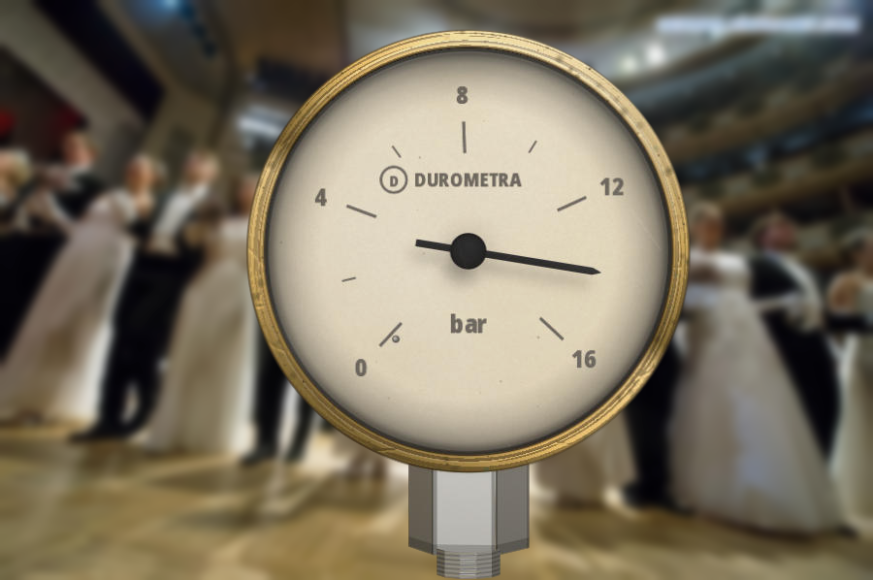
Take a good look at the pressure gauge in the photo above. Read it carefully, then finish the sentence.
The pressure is 14 bar
